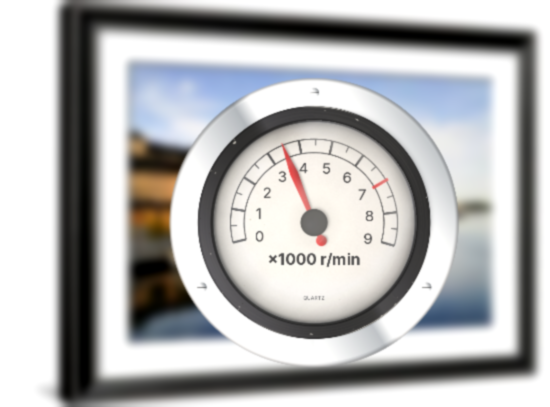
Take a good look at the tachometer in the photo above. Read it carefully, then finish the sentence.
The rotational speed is 3500 rpm
